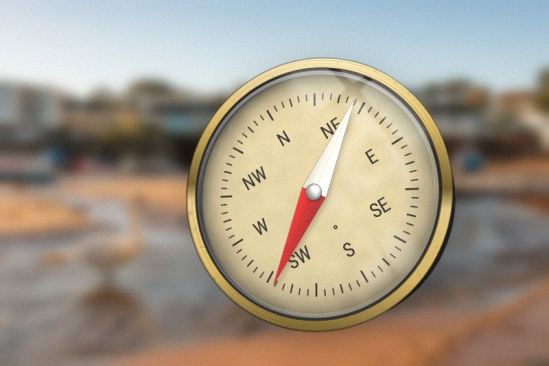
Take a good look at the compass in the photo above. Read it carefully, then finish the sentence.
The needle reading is 235 °
